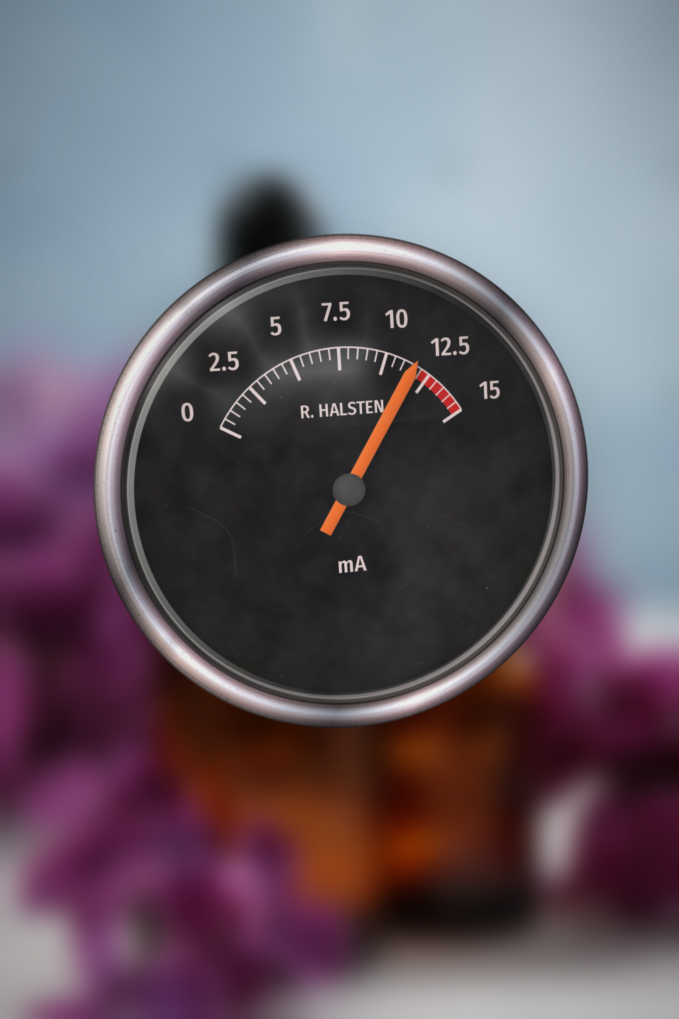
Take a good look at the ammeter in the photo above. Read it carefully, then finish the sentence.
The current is 11.5 mA
